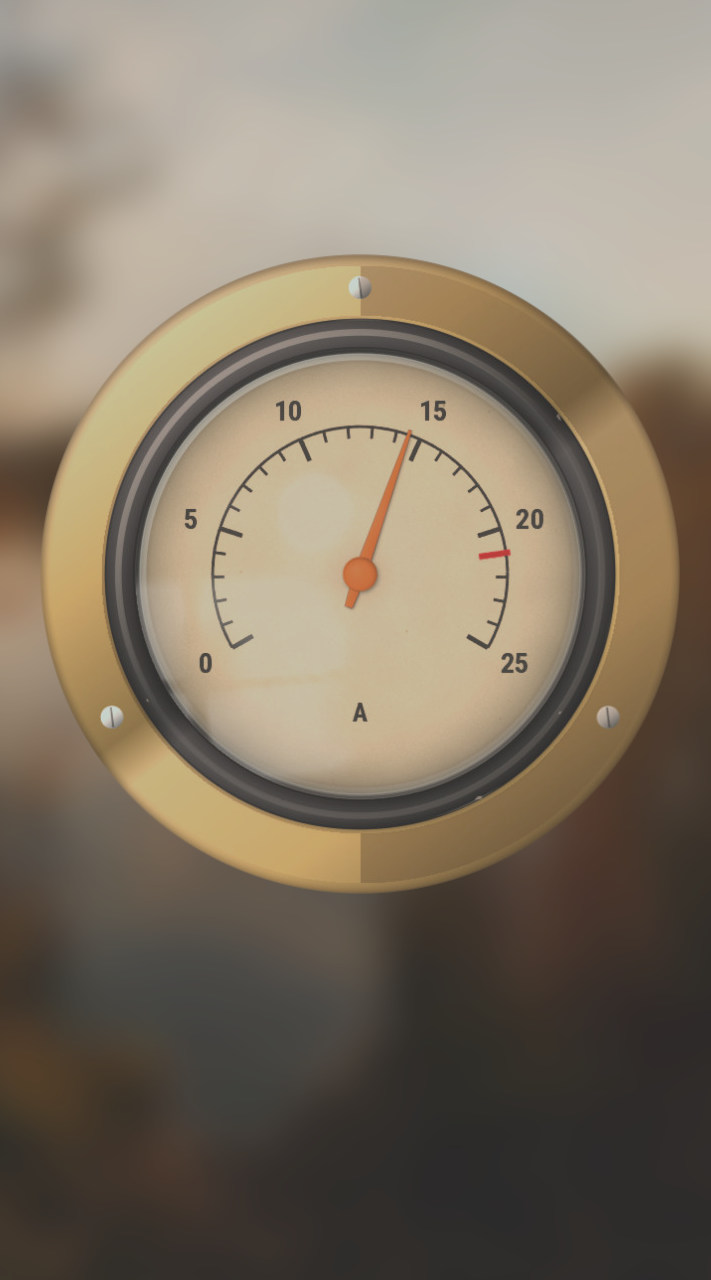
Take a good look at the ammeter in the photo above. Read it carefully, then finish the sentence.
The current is 14.5 A
